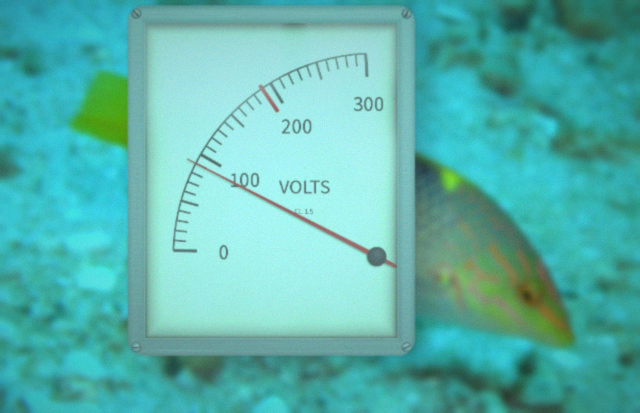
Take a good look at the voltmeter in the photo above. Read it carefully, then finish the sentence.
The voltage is 90 V
